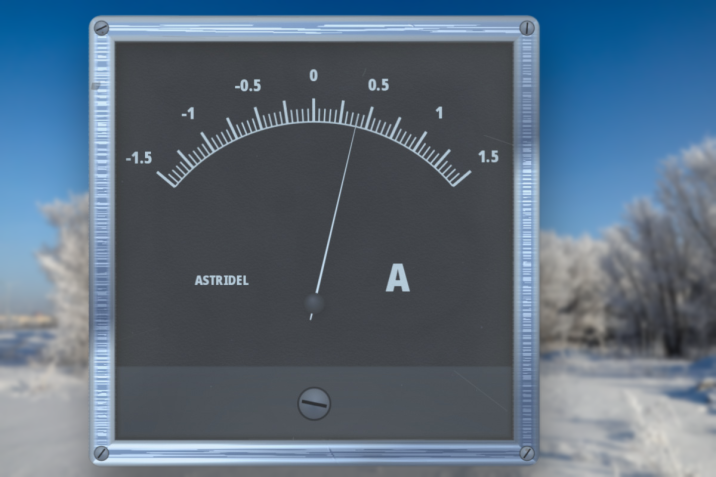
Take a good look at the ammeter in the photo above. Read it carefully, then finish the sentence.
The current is 0.4 A
